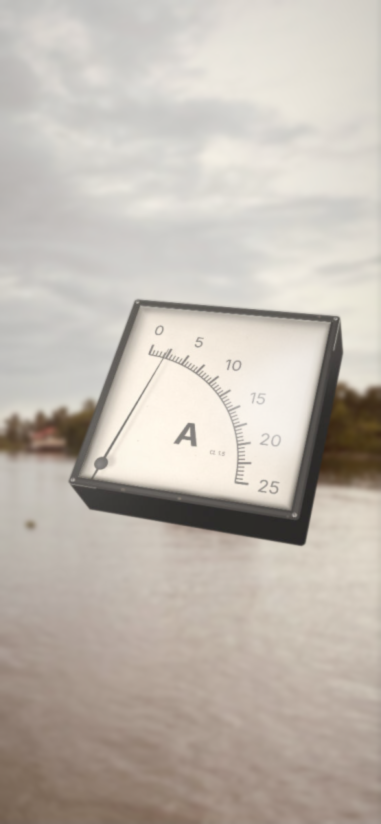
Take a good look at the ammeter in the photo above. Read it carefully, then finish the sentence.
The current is 2.5 A
